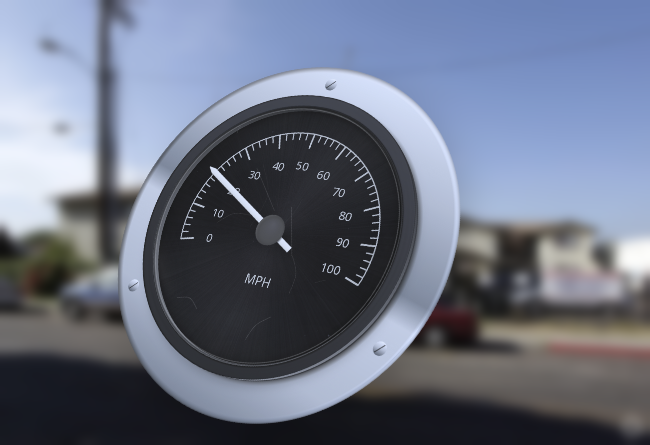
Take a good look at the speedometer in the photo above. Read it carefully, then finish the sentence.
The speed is 20 mph
